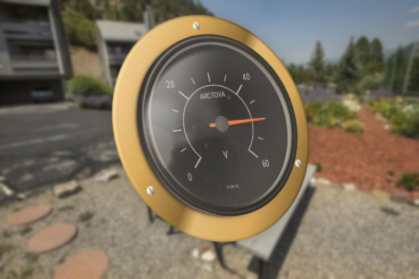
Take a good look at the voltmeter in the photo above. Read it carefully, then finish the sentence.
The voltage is 50 V
